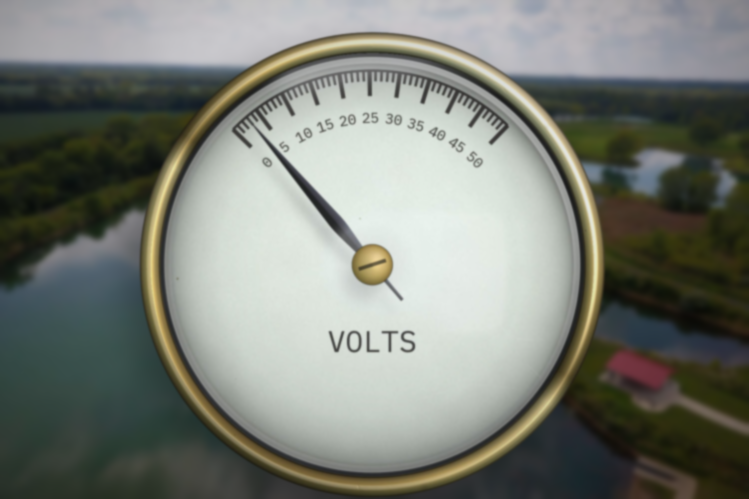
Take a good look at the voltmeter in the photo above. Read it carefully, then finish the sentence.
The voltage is 3 V
